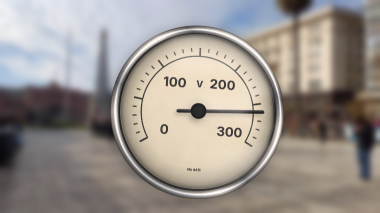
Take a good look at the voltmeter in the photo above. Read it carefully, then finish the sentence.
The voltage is 260 V
